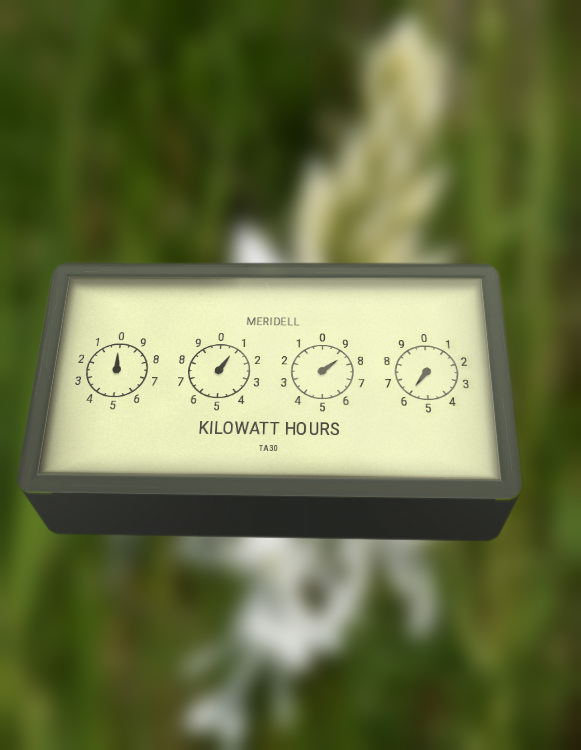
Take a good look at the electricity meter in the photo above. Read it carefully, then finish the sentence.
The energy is 86 kWh
